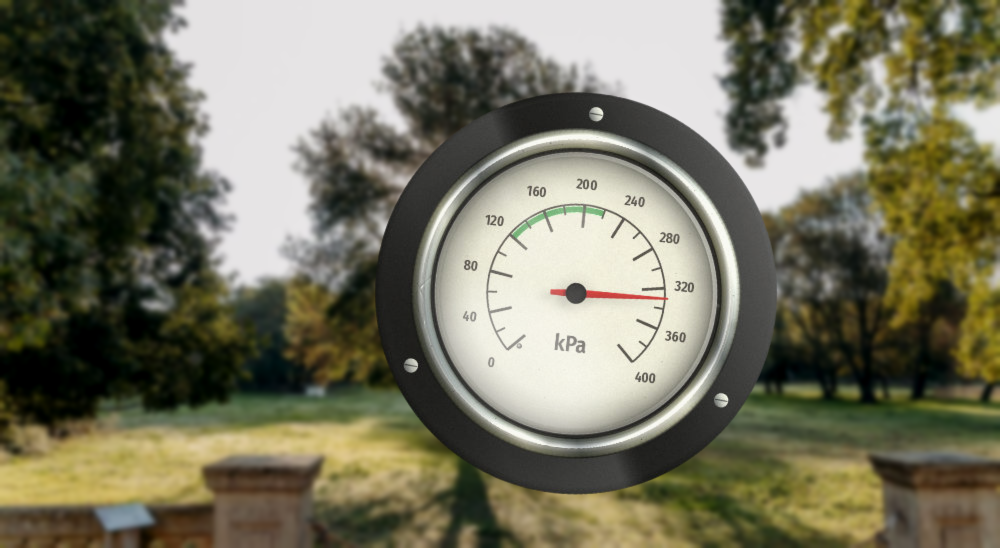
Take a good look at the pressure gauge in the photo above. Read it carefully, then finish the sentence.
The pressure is 330 kPa
